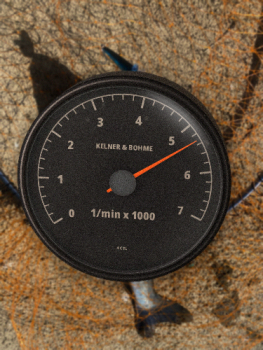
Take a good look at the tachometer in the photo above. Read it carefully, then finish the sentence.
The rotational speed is 5300 rpm
